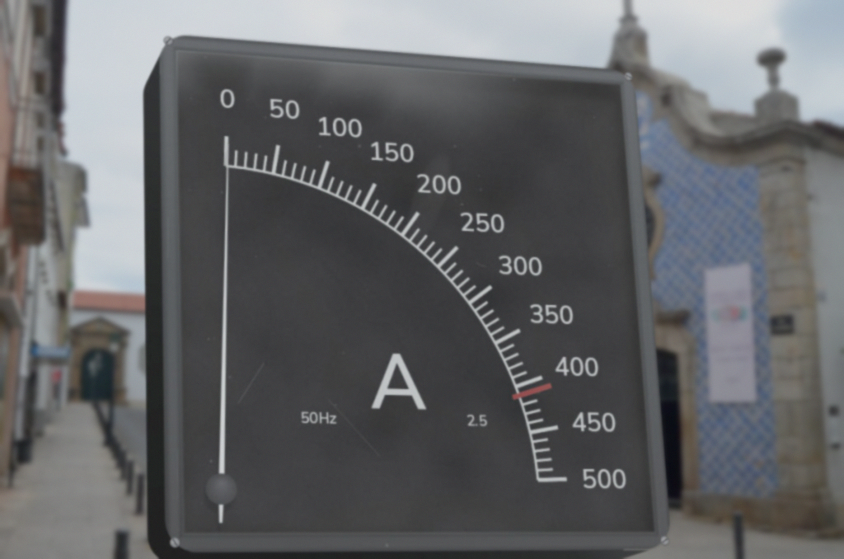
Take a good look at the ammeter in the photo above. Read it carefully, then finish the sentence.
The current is 0 A
